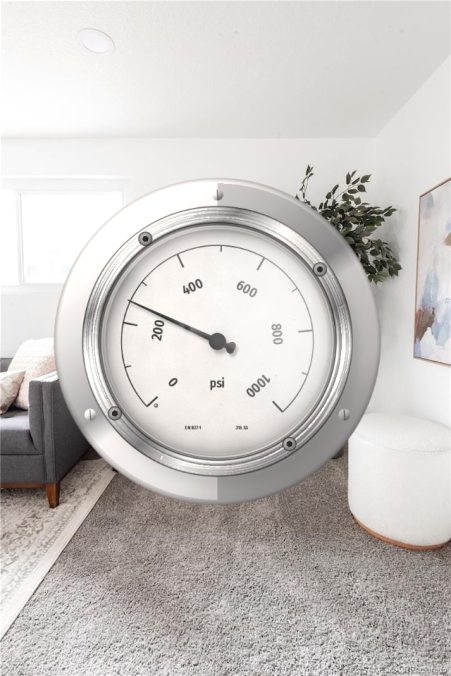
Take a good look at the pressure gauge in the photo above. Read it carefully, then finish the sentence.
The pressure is 250 psi
